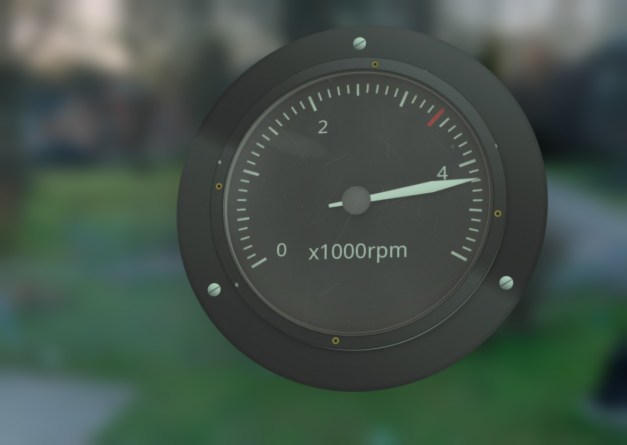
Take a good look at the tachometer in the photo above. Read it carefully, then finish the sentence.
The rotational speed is 4200 rpm
